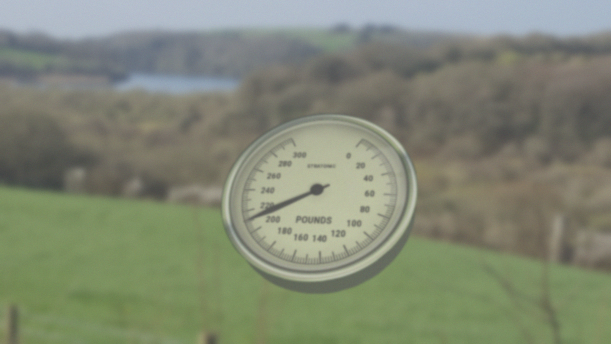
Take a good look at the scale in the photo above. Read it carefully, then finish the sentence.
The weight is 210 lb
